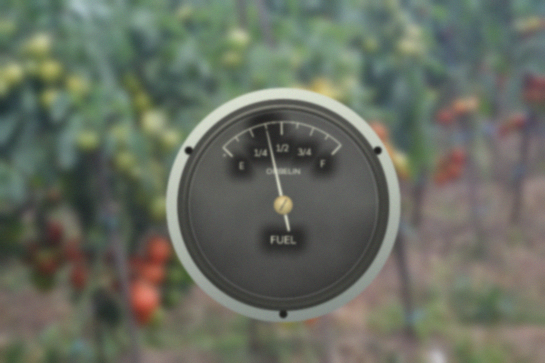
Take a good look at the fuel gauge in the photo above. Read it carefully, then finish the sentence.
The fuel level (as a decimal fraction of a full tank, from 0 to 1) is 0.375
